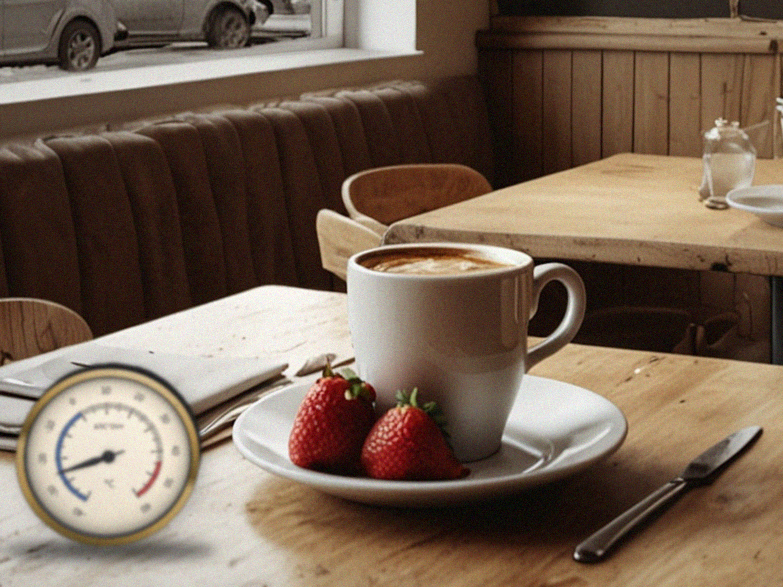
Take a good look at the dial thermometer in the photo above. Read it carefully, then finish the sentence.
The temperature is -25 °C
